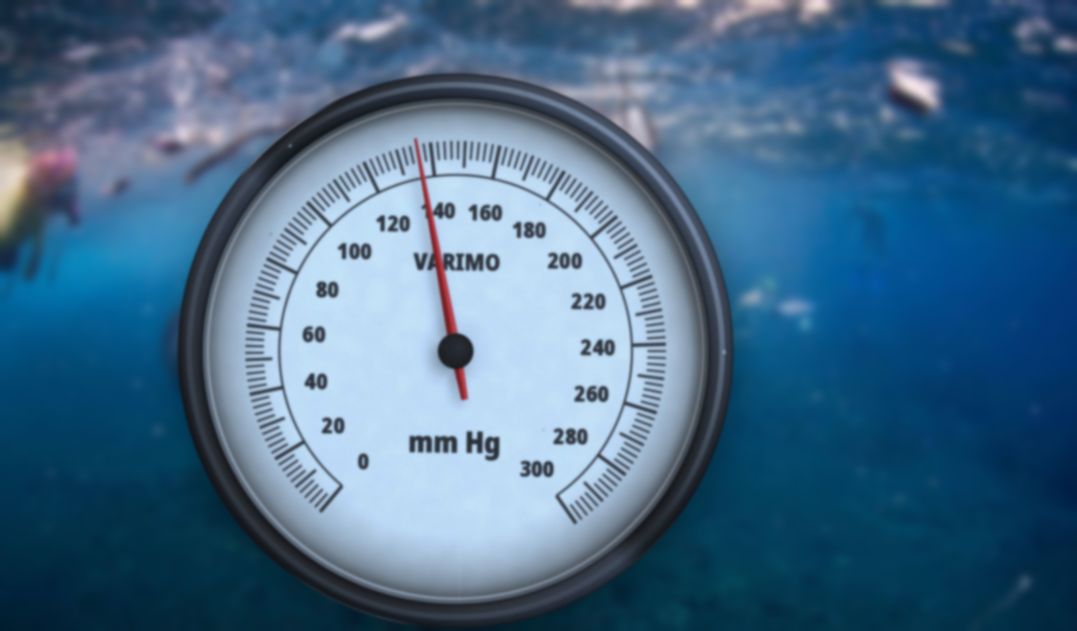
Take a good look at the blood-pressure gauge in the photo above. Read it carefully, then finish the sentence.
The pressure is 136 mmHg
